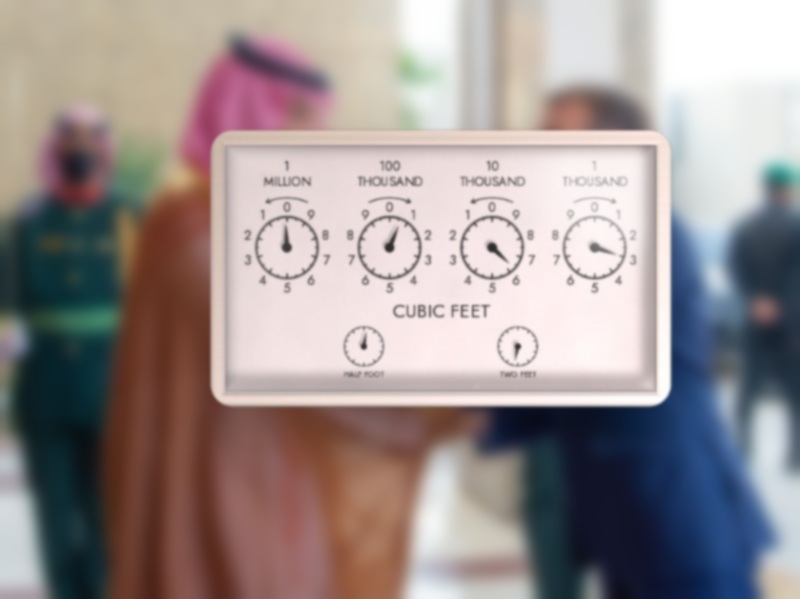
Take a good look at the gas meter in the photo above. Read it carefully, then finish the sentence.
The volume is 6300 ft³
